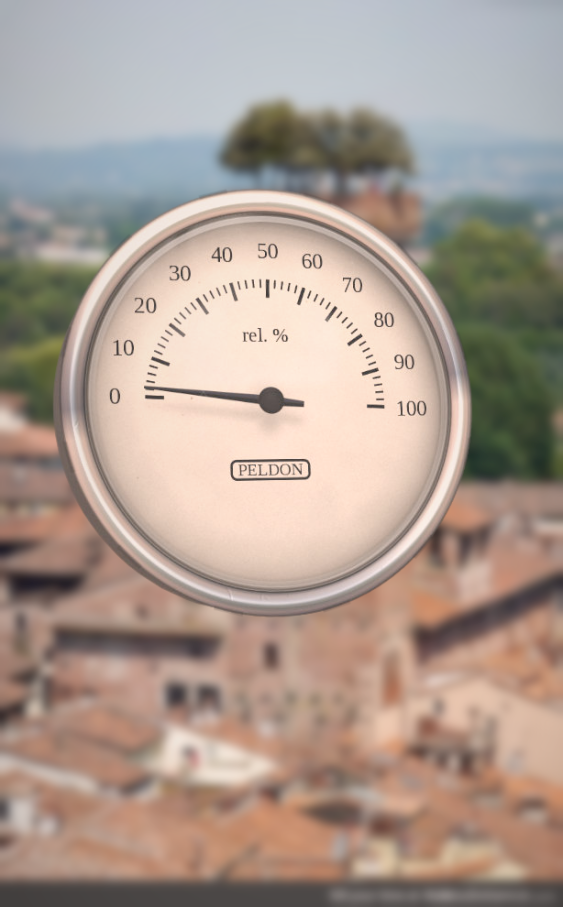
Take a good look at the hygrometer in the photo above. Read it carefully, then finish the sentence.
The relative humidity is 2 %
